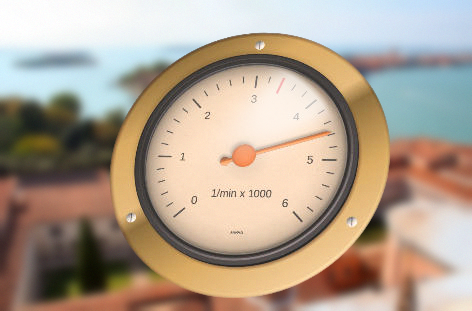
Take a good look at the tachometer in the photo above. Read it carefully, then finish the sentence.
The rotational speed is 4600 rpm
